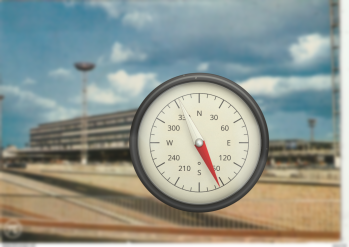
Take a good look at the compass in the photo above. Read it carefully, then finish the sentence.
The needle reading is 155 °
